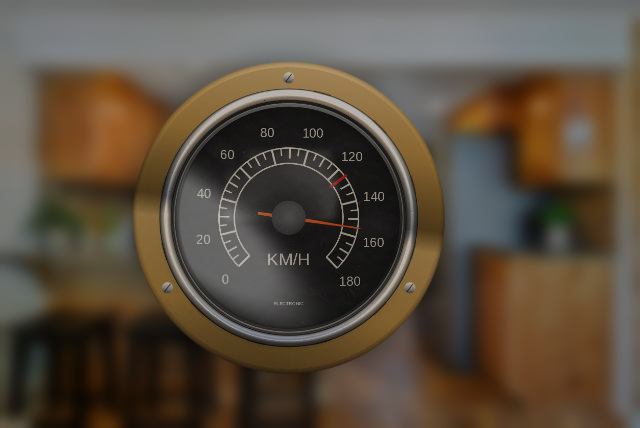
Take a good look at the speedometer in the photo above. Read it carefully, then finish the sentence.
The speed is 155 km/h
